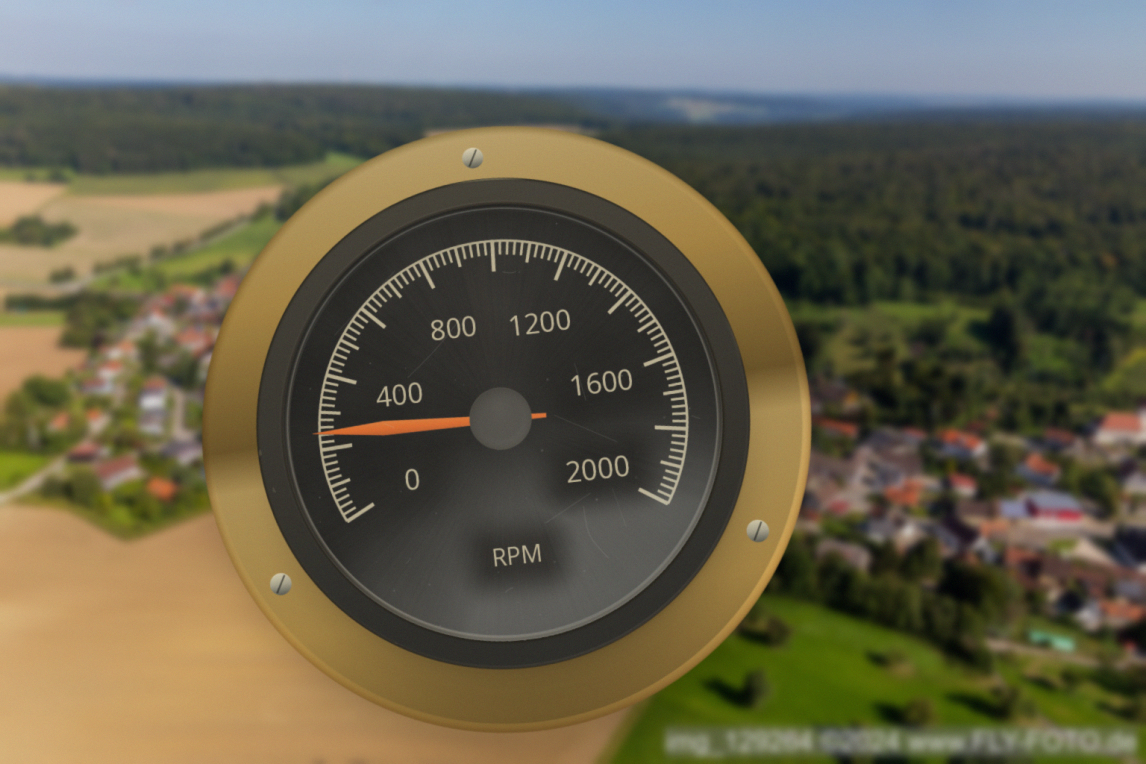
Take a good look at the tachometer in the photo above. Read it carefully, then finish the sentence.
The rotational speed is 240 rpm
